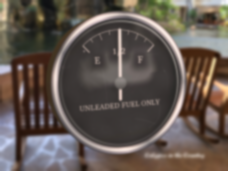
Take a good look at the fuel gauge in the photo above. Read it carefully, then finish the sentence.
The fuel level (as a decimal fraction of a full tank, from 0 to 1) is 0.5
